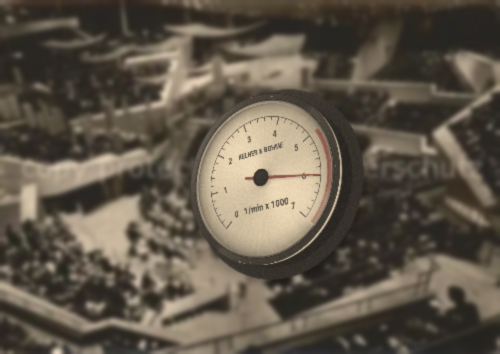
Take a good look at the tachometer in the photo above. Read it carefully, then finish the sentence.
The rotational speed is 6000 rpm
